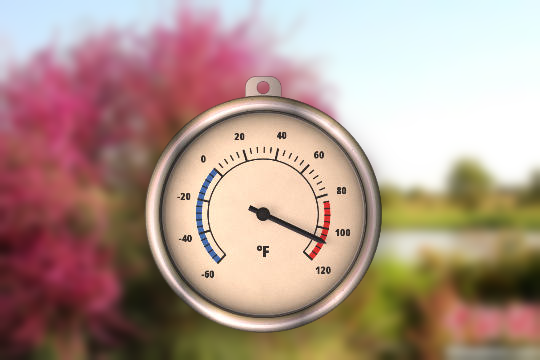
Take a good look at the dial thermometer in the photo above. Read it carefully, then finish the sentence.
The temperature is 108 °F
